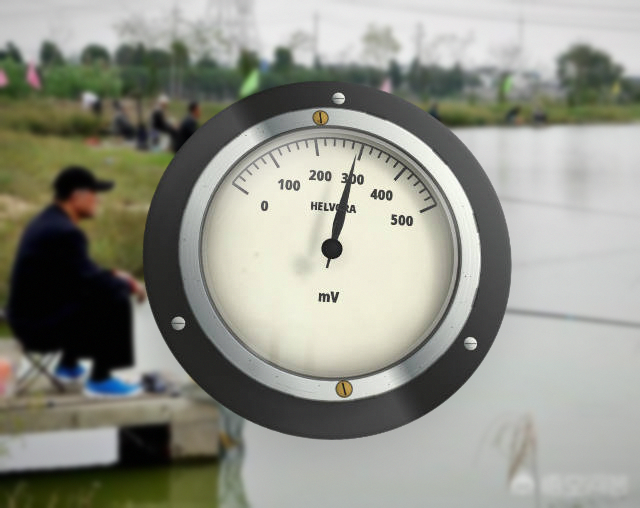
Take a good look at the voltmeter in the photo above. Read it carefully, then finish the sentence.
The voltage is 290 mV
